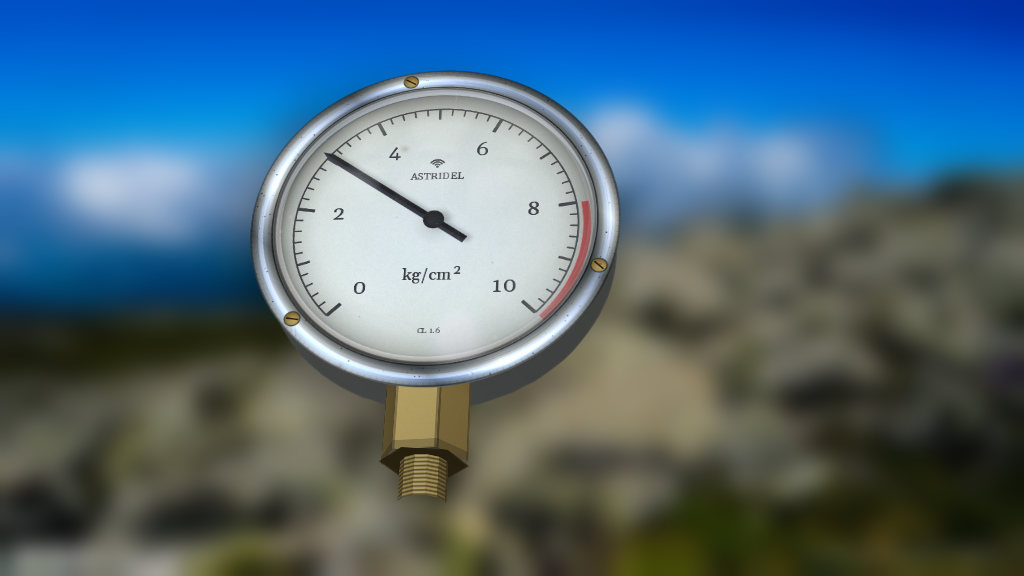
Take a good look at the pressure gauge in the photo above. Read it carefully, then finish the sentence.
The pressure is 3 kg/cm²
